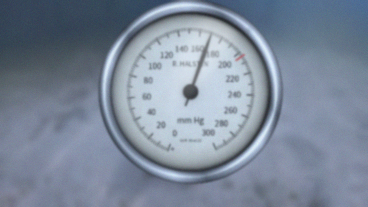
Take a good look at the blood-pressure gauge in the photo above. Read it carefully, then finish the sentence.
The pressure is 170 mmHg
